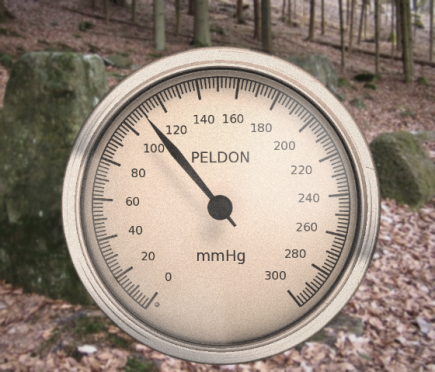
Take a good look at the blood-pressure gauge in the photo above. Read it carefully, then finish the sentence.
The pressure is 110 mmHg
